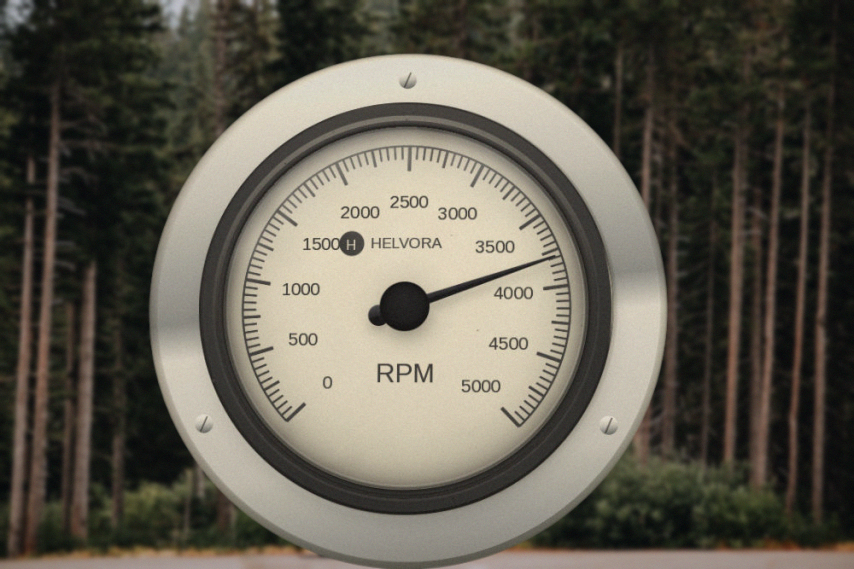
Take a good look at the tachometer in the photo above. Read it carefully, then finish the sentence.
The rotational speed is 3800 rpm
